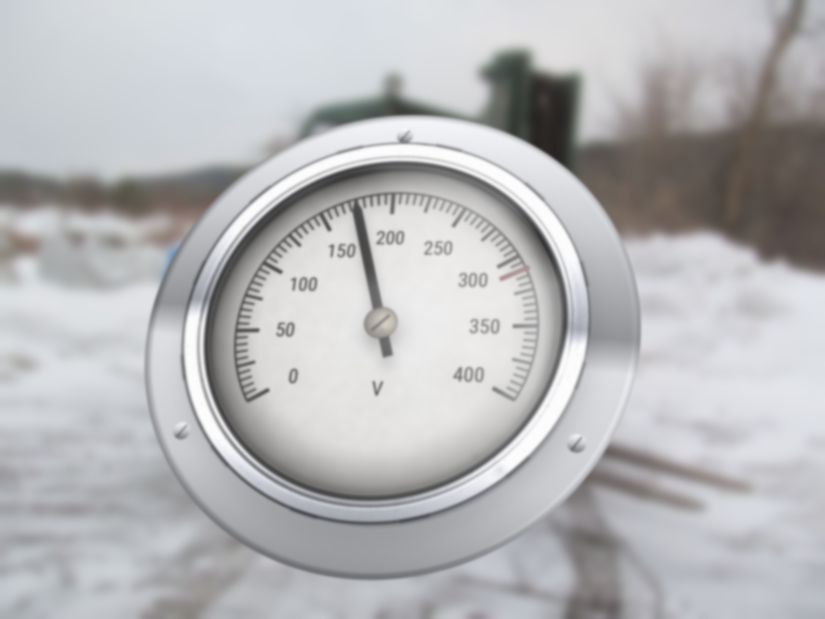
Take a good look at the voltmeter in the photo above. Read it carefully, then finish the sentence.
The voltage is 175 V
